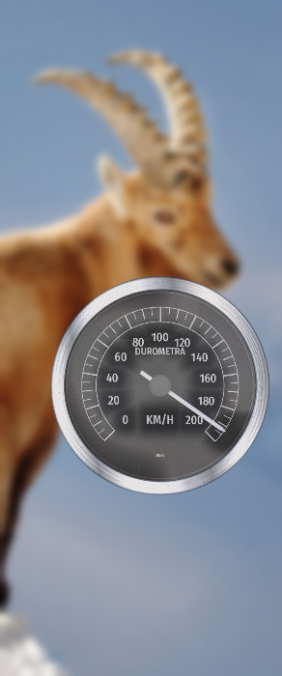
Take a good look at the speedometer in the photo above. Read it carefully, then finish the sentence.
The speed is 192.5 km/h
